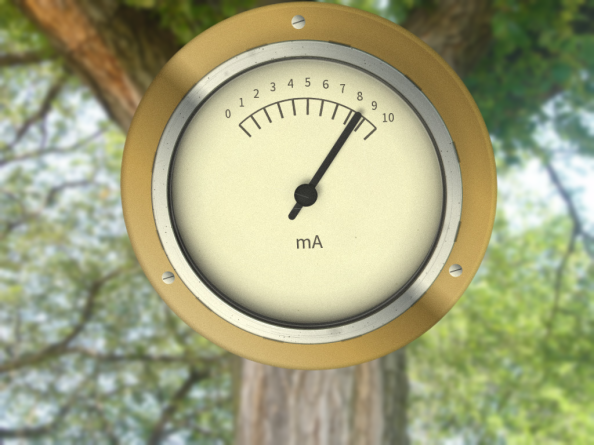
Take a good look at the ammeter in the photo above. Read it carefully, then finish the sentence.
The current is 8.5 mA
